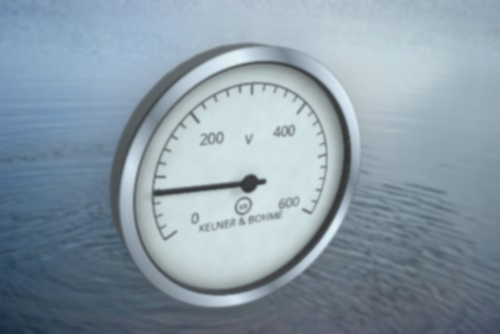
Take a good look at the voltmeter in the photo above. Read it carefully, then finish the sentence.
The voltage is 80 V
